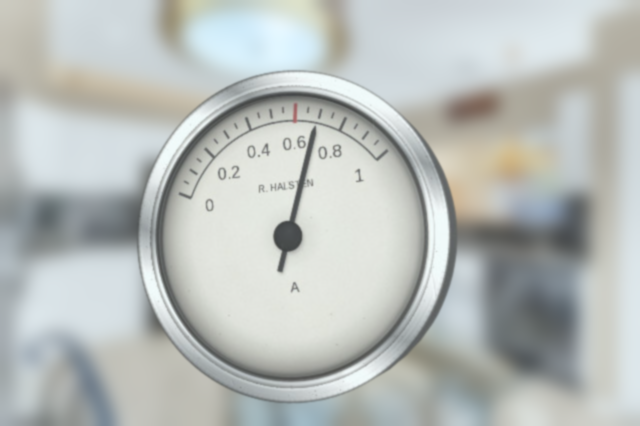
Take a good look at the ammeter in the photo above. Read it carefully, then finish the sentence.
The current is 0.7 A
